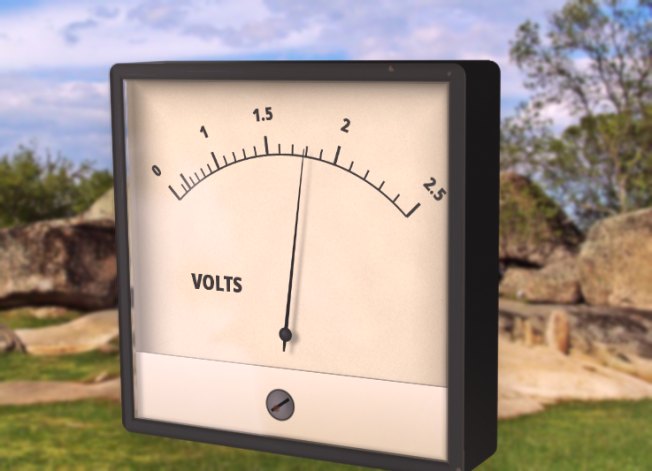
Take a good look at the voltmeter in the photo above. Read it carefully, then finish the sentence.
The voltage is 1.8 V
